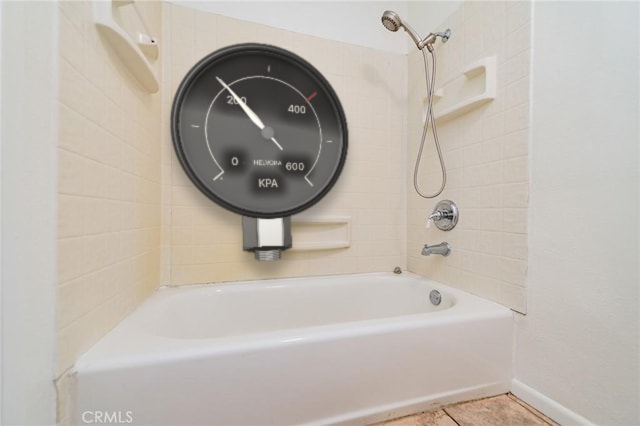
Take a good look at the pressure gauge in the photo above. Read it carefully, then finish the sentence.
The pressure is 200 kPa
